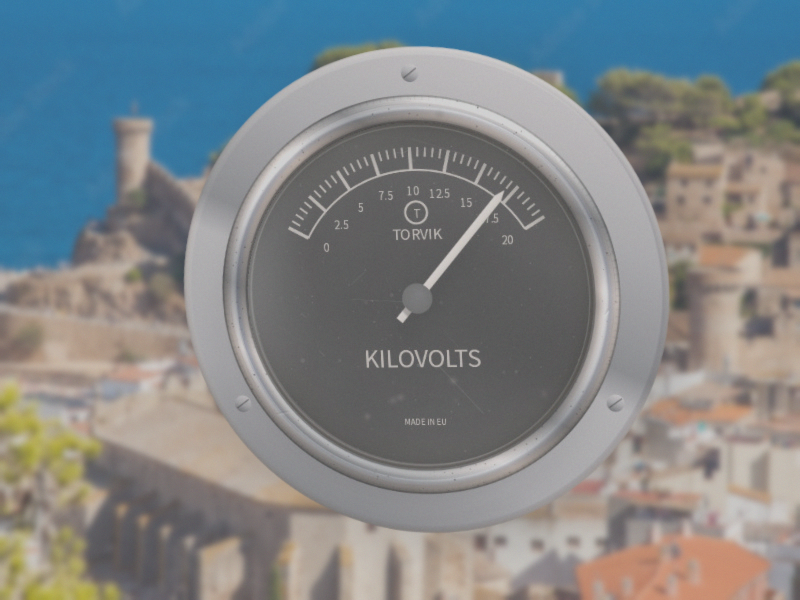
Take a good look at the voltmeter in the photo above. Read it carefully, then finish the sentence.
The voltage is 17 kV
